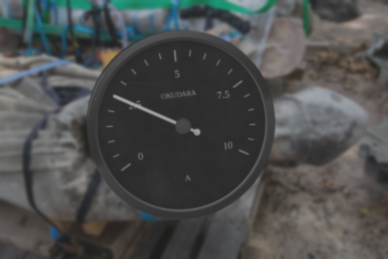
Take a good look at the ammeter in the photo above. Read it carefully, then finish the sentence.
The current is 2.5 A
